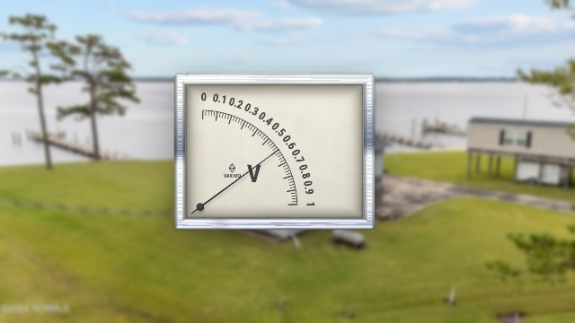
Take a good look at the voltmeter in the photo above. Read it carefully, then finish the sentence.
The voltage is 0.6 V
